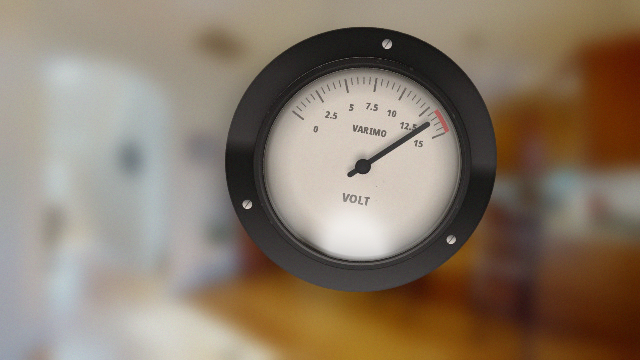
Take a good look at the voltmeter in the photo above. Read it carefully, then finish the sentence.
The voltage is 13.5 V
